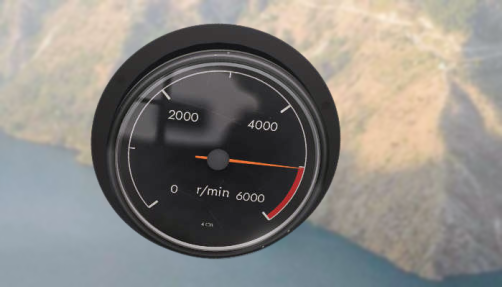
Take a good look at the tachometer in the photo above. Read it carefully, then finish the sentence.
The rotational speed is 5000 rpm
